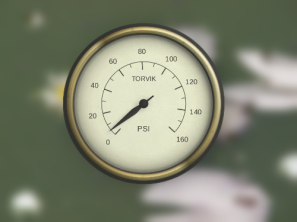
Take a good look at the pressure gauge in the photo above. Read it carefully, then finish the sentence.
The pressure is 5 psi
